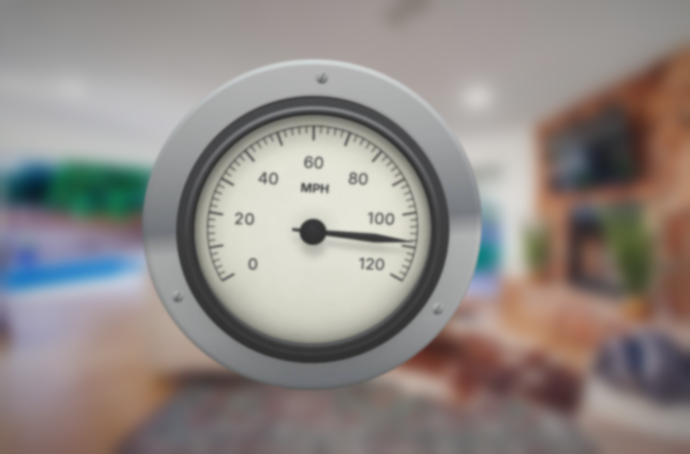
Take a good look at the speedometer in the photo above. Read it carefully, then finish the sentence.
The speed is 108 mph
